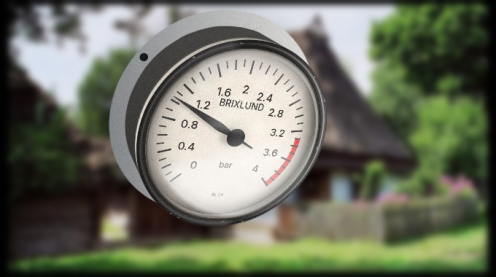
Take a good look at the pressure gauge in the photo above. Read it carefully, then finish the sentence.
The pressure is 1.05 bar
